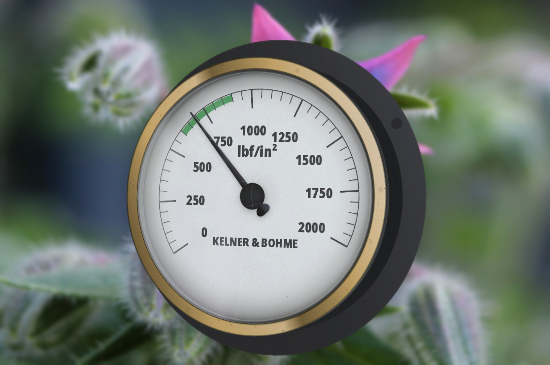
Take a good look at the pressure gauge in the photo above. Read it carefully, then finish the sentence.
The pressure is 700 psi
